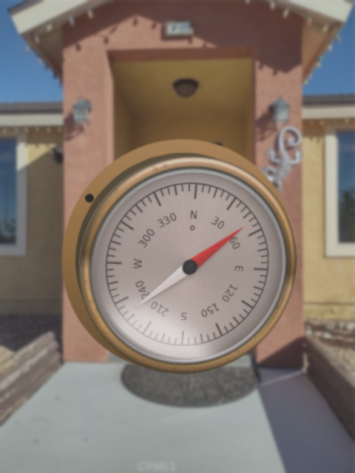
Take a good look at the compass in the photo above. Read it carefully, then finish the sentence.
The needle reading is 50 °
